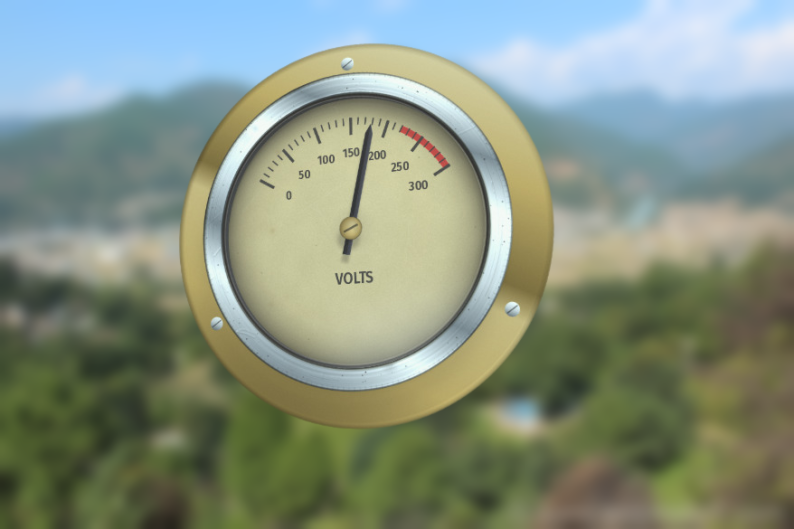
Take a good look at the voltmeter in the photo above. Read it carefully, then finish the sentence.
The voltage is 180 V
